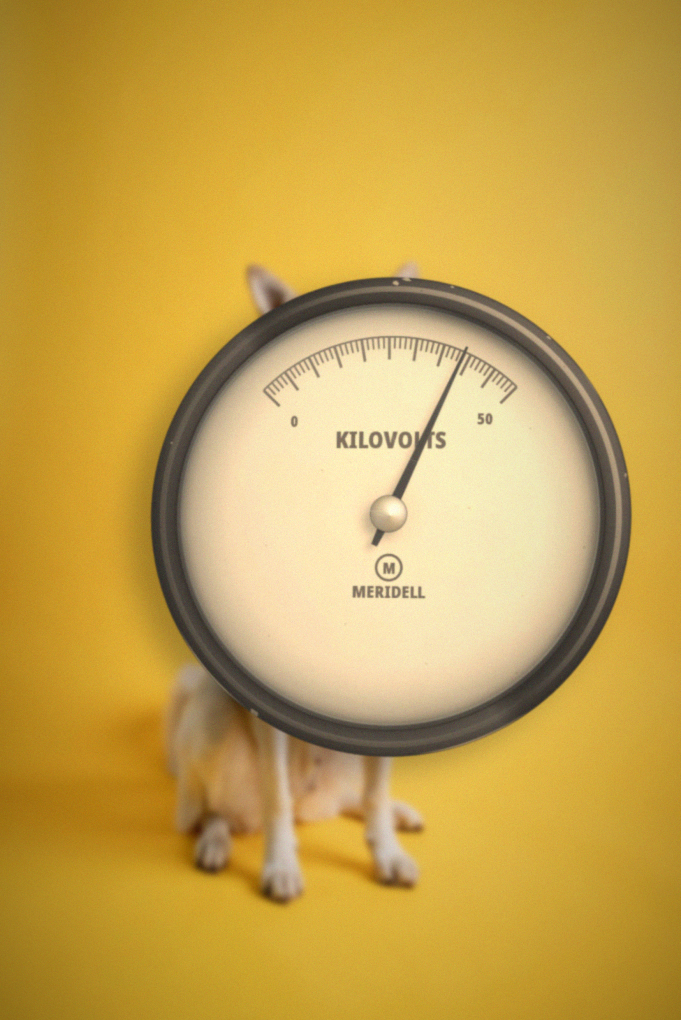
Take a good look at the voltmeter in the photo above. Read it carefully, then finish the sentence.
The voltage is 39 kV
